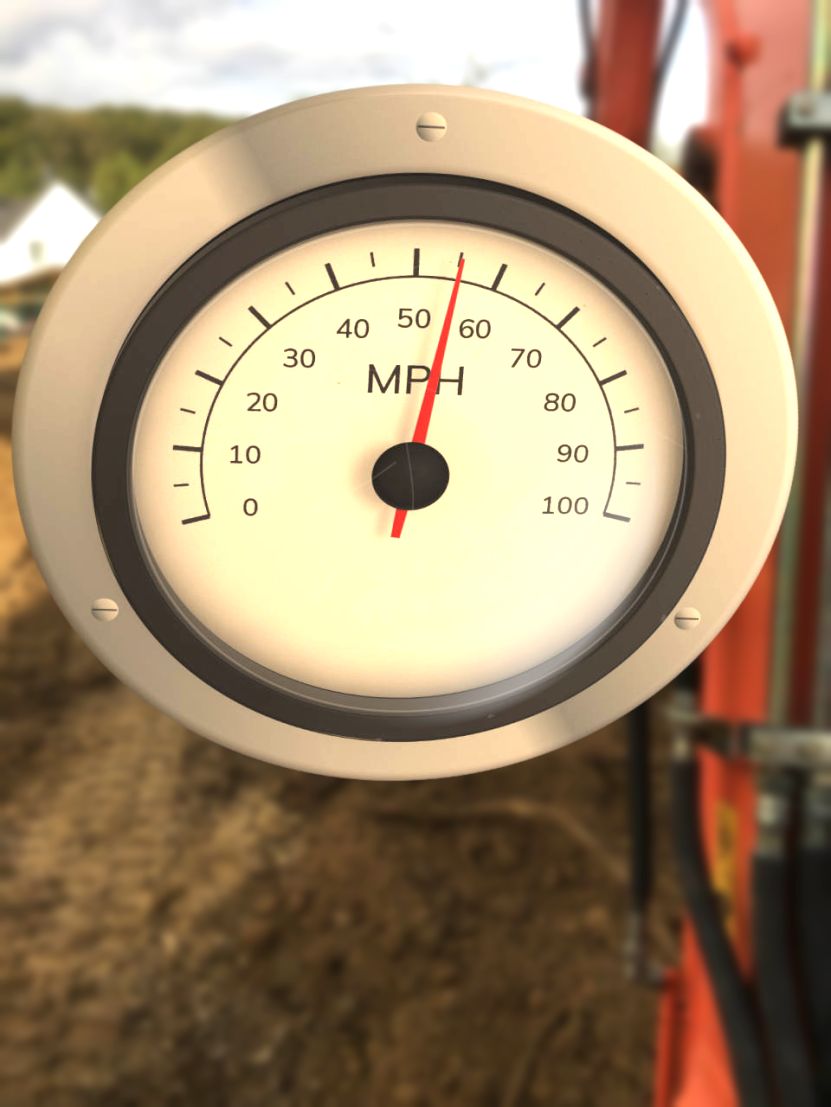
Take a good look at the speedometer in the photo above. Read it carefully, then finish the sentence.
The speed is 55 mph
